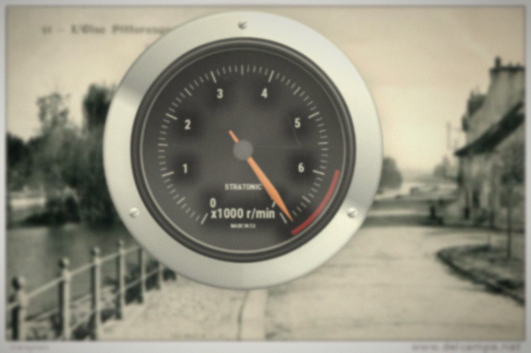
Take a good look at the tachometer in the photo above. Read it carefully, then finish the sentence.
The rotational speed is 6900 rpm
